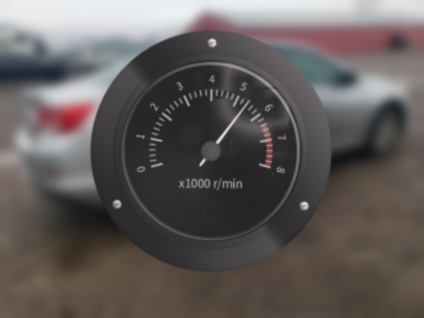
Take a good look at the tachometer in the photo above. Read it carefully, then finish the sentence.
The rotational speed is 5400 rpm
